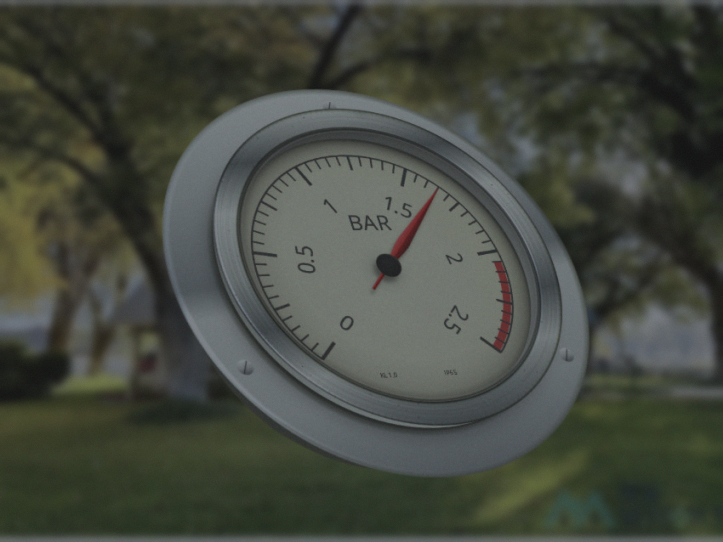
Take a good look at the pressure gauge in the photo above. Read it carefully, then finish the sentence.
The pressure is 1.65 bar
